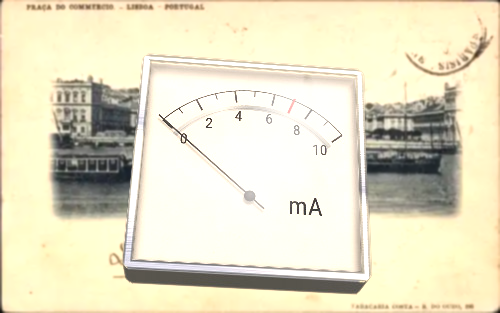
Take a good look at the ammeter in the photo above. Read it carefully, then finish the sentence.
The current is 0 mA
